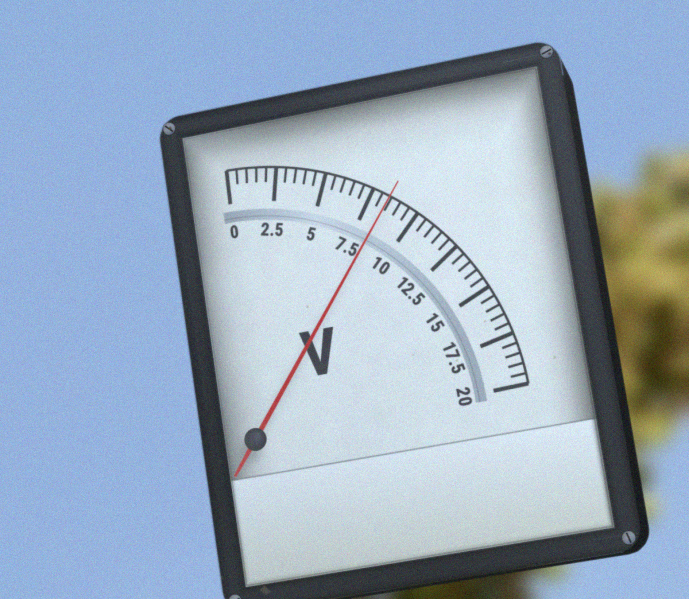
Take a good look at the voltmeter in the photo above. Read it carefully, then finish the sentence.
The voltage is 8.5 V
